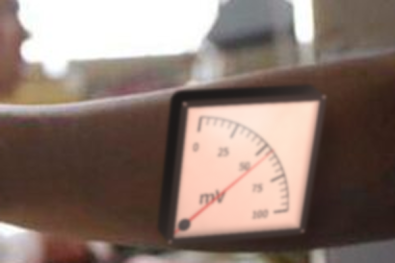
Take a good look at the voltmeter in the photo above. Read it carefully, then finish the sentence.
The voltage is 55 mV
